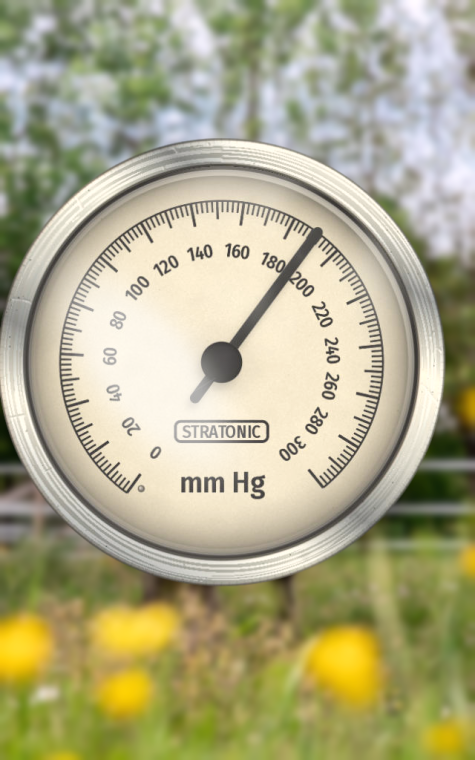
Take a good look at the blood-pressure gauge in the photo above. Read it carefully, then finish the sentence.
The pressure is 190 mmHg
